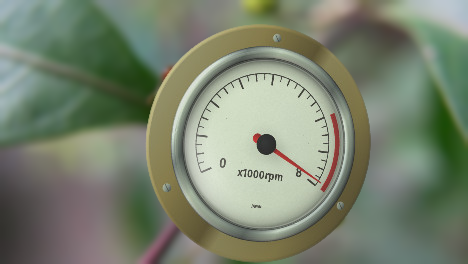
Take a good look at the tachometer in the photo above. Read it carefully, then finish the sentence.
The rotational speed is 7875 rpm
